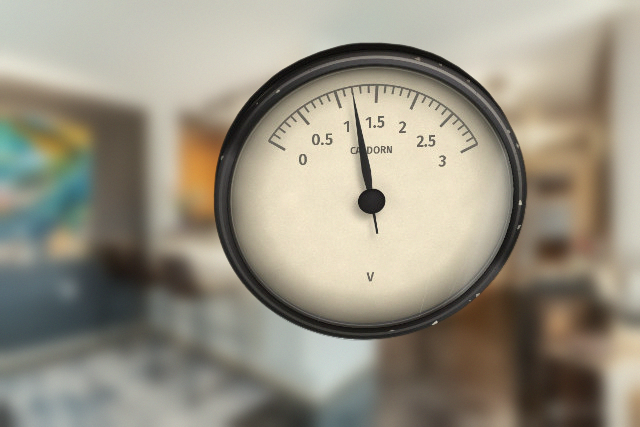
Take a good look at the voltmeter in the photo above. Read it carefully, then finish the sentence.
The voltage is 1.2 V
